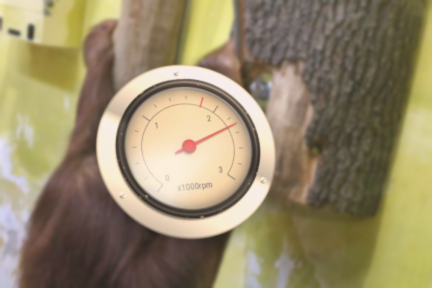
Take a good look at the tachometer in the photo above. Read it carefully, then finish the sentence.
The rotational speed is 2300 rpm
